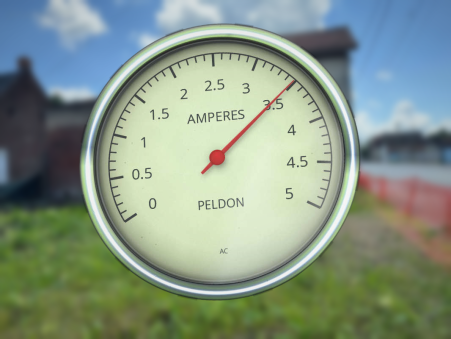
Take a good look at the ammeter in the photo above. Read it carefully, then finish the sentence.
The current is 3.5 A
